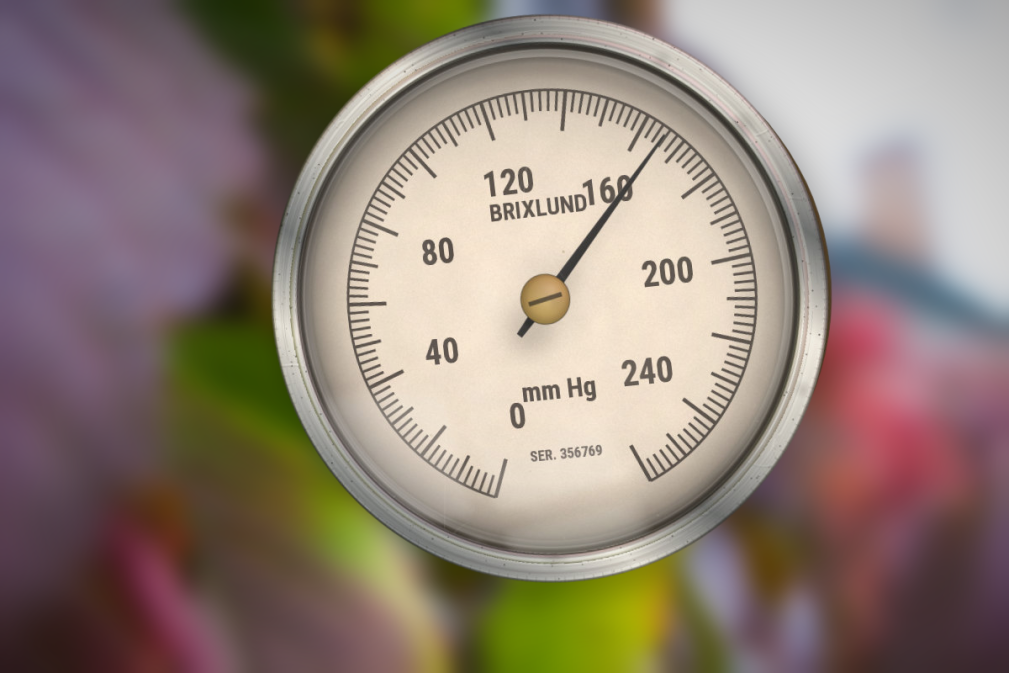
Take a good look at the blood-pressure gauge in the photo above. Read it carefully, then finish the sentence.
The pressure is 166 mmHg
